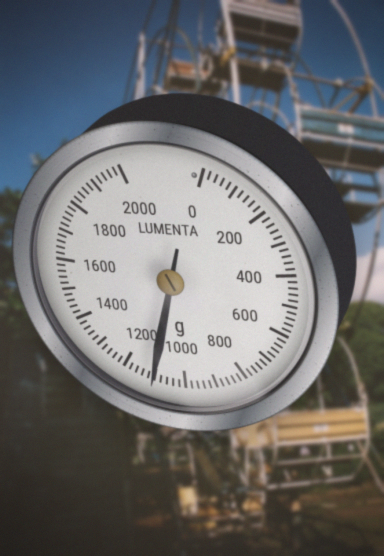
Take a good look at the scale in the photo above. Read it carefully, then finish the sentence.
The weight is 1100 g
